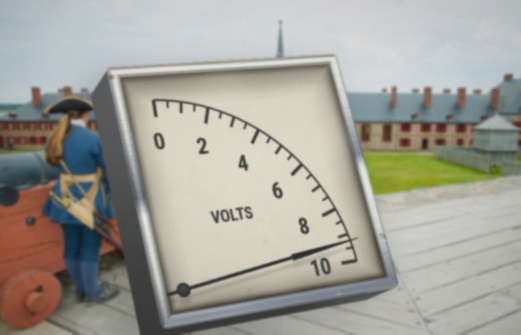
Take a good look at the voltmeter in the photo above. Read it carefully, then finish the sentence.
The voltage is 9.25 V
